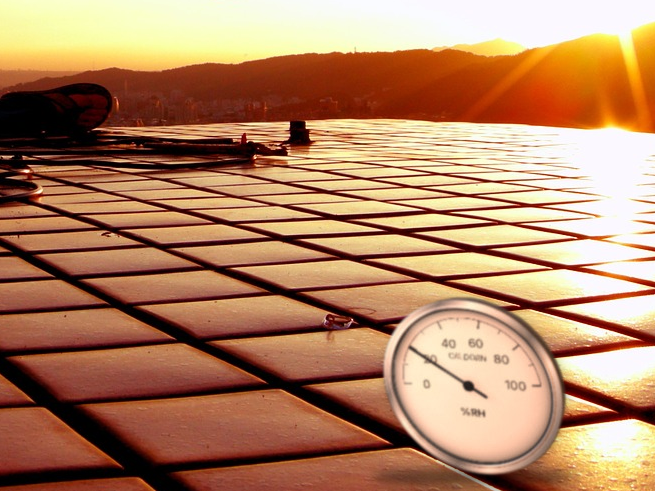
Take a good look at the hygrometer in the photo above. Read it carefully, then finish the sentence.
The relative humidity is 20 %
